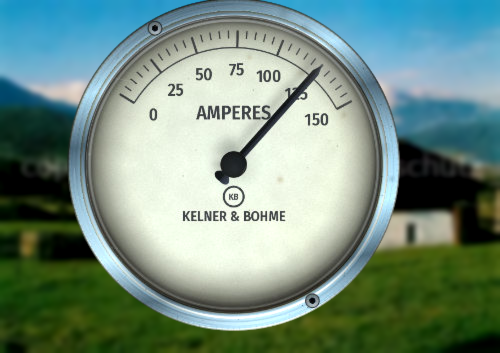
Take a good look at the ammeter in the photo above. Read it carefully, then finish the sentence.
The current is 125 A
